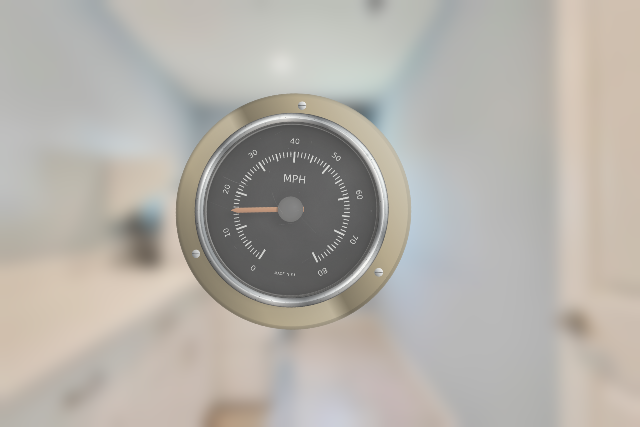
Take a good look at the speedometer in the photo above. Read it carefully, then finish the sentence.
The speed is 15 mph
